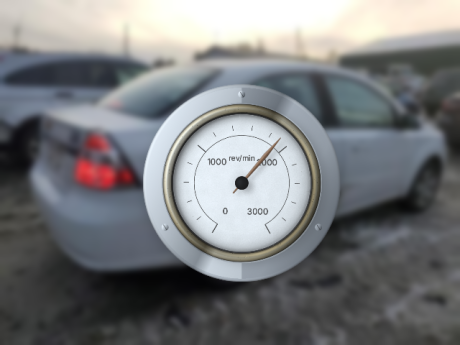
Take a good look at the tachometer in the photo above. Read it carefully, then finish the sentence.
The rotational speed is 1900 rpm
